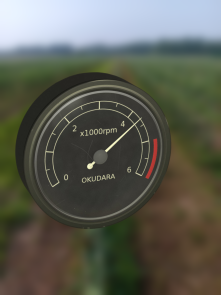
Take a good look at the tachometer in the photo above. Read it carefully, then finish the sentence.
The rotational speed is 4250 rpm
